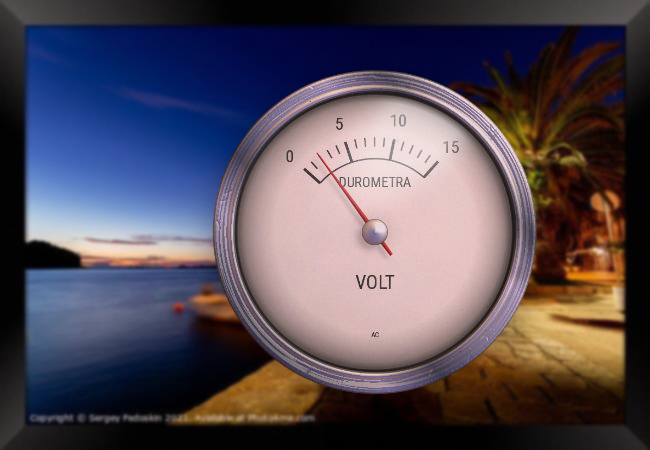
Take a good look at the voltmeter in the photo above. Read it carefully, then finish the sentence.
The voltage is 2 V
